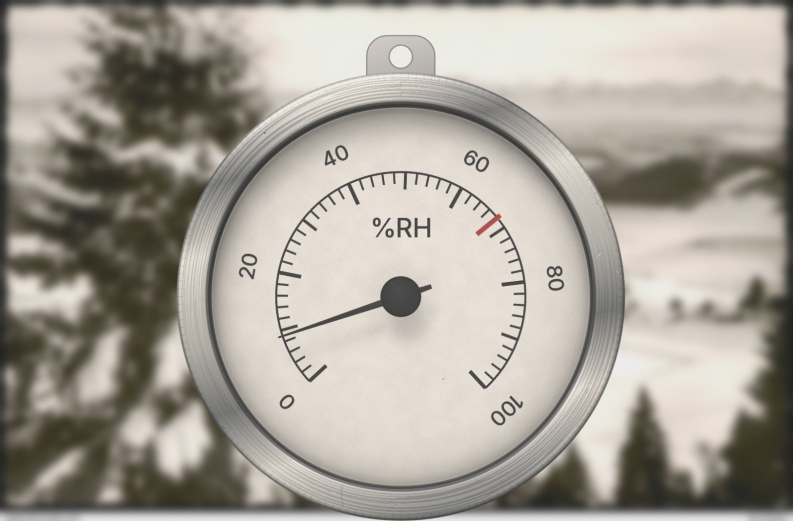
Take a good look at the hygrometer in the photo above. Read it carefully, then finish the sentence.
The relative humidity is 9 %
